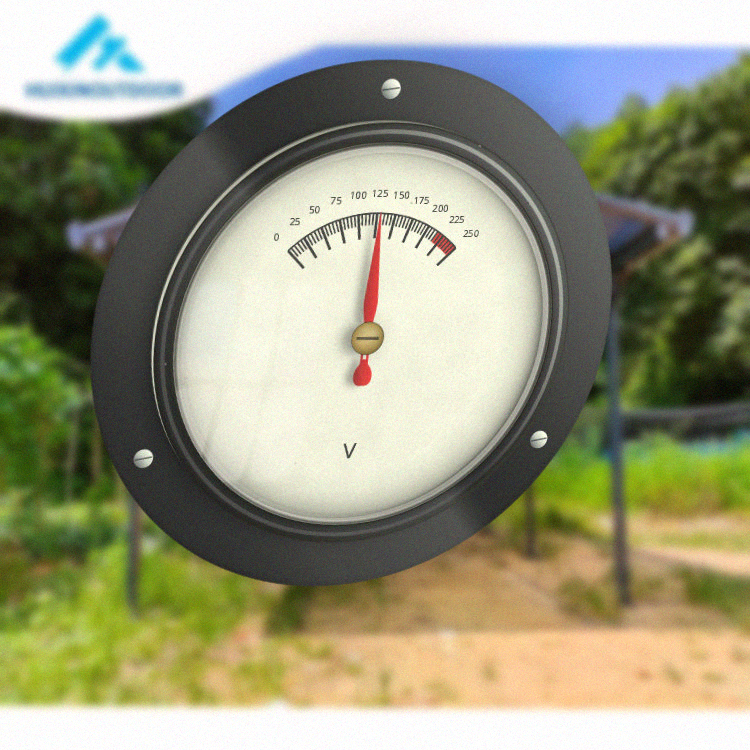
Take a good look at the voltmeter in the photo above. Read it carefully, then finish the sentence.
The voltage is 125 V
